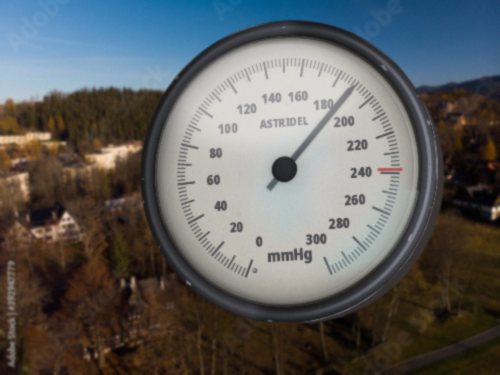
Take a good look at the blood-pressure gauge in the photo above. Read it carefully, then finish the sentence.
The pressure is 190 mmHg
